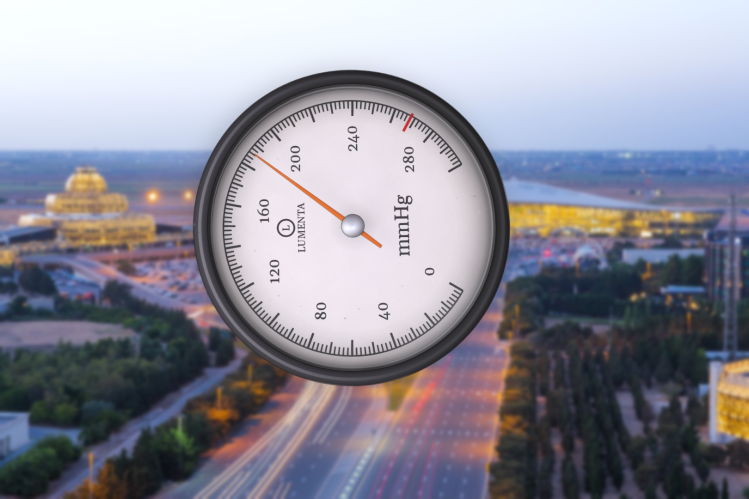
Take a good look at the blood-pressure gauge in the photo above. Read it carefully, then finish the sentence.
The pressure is 186 mmHg
